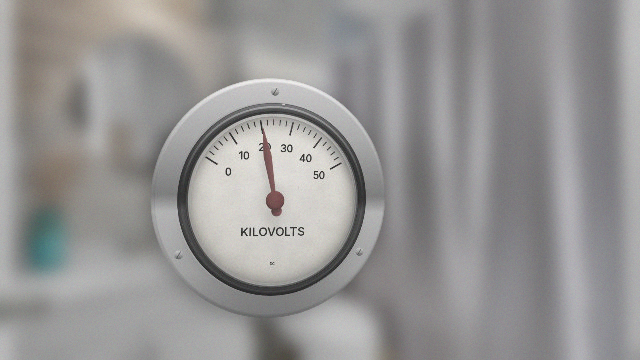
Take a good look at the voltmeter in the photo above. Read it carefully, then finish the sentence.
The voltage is 20 kV
